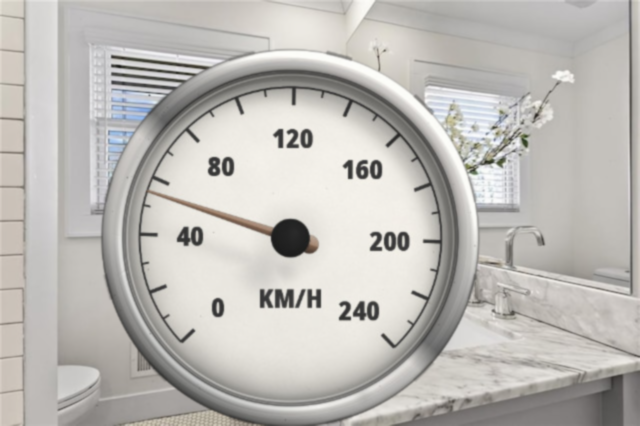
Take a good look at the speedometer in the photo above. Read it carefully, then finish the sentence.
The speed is 55 km/h
